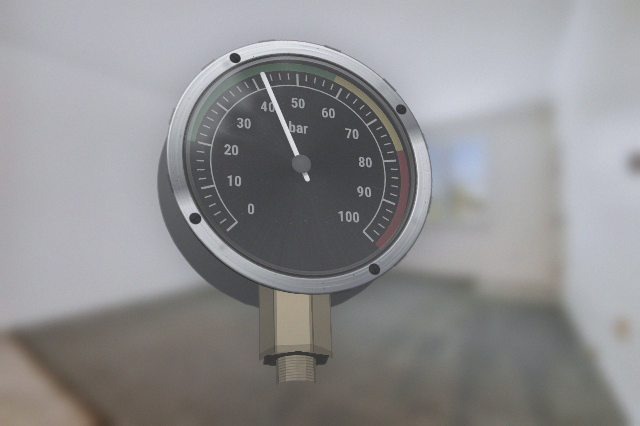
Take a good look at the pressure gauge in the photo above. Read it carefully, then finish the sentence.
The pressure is 42 bar
